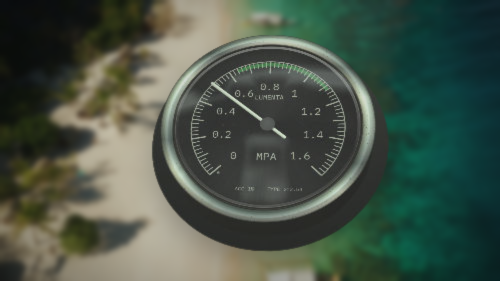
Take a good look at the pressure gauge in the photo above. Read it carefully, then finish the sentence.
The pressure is 0.5 MPa
